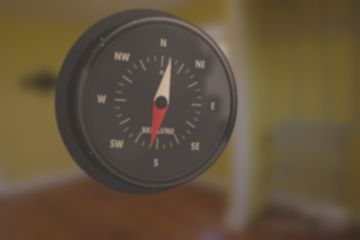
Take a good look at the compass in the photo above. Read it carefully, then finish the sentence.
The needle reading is 190 °
